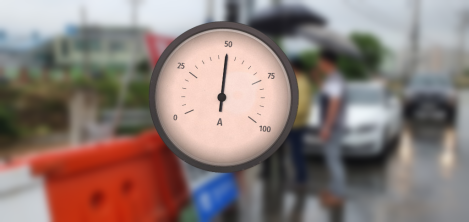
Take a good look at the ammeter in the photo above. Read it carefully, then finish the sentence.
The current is 50 A
